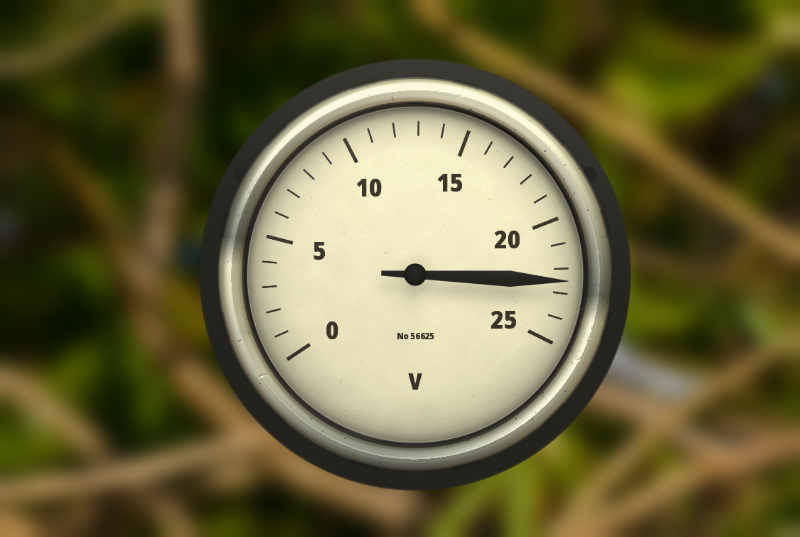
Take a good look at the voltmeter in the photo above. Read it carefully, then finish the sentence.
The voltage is 22.5 V
